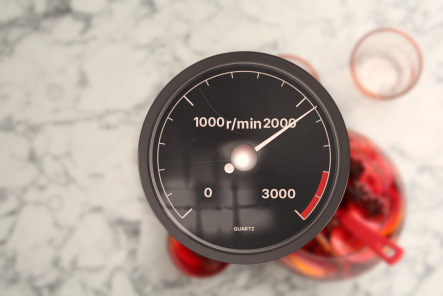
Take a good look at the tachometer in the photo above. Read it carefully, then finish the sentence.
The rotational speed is 2100 rpm
